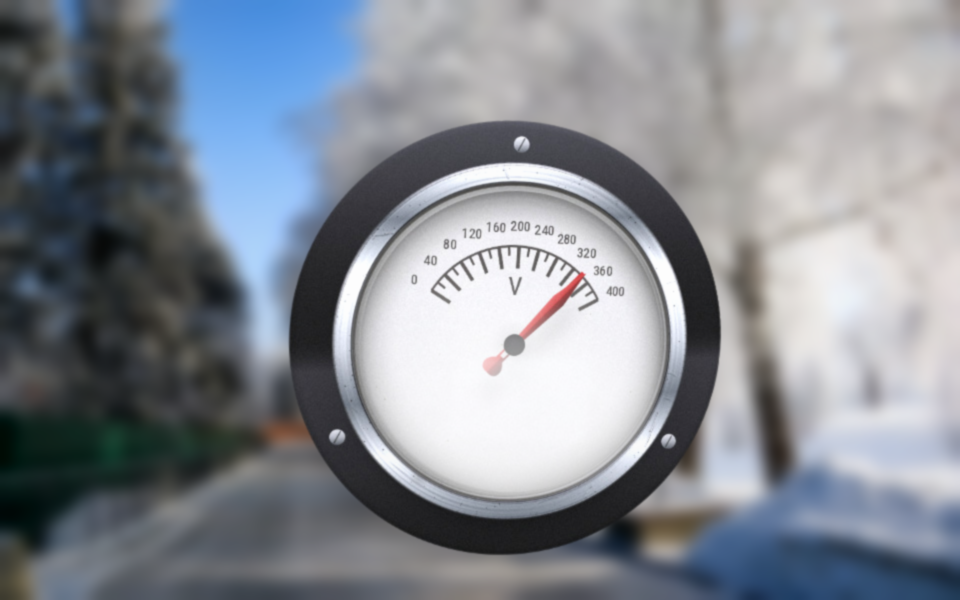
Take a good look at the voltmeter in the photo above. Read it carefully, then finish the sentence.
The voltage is 340 V
